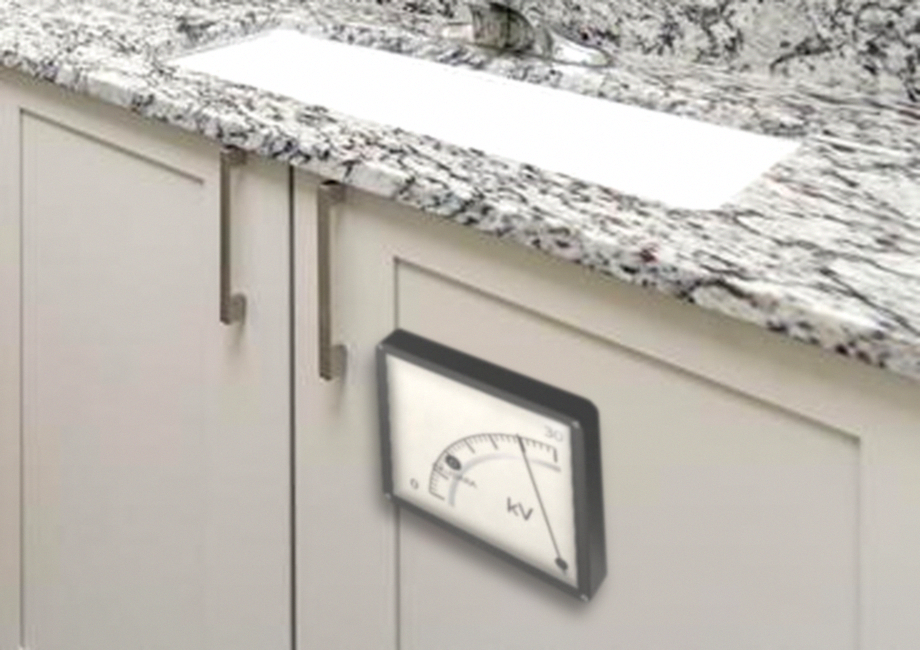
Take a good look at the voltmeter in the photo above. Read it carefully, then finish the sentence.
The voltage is 25 kV
